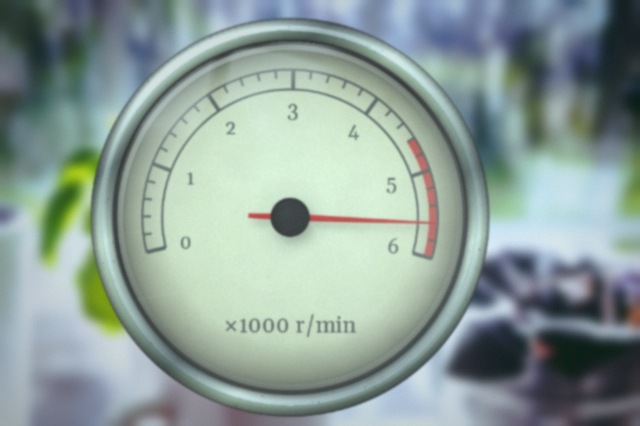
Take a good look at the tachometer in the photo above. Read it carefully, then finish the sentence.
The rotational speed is 5600 rpm
